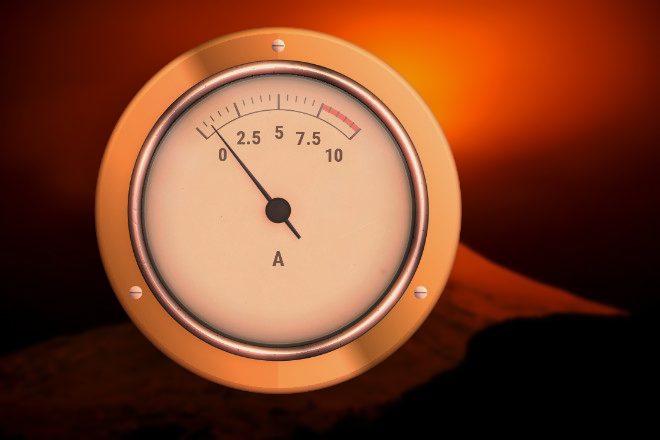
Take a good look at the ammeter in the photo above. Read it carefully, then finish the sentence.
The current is 0.75 A
